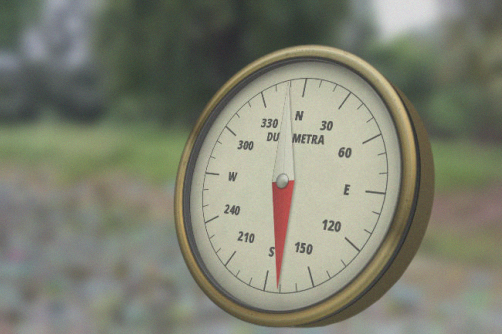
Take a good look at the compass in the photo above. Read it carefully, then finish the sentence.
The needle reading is 170 °
